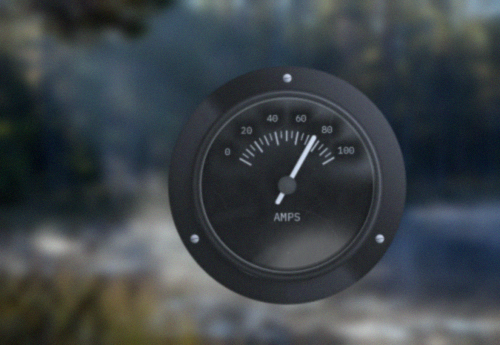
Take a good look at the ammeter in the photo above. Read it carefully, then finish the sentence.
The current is 75 A
